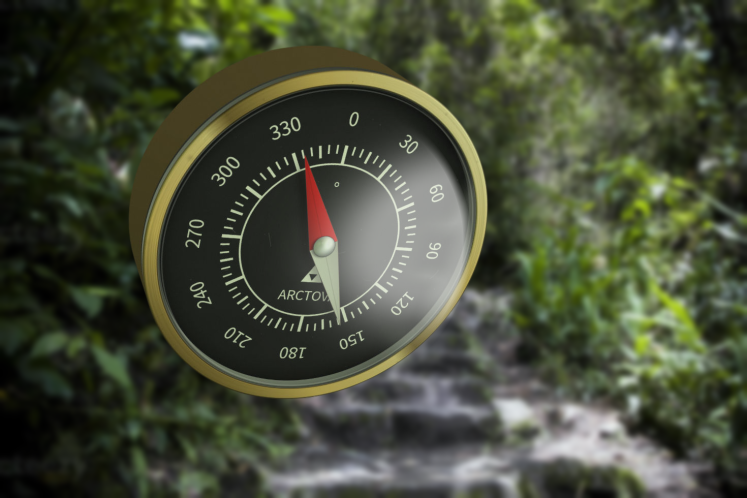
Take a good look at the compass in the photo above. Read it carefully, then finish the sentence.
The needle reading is 335 °
